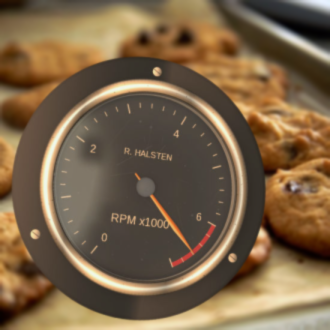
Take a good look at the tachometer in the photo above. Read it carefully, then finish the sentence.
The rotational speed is 6600 rpm
